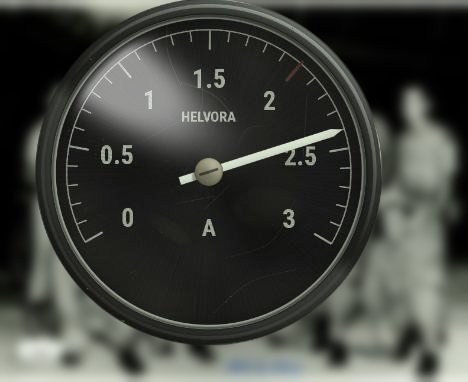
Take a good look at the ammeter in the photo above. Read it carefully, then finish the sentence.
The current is 2.4 A
